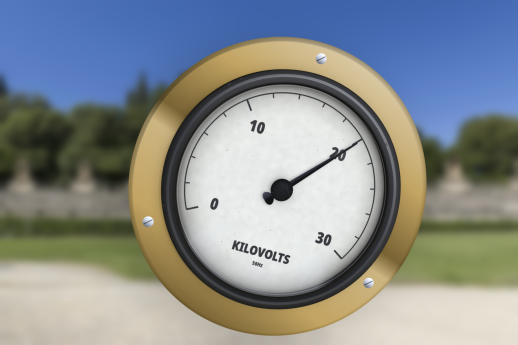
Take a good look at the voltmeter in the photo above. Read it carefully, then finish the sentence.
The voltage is 20 kV
